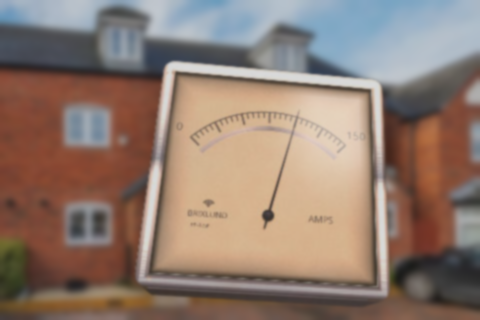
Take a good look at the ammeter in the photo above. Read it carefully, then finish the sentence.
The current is 100 A
